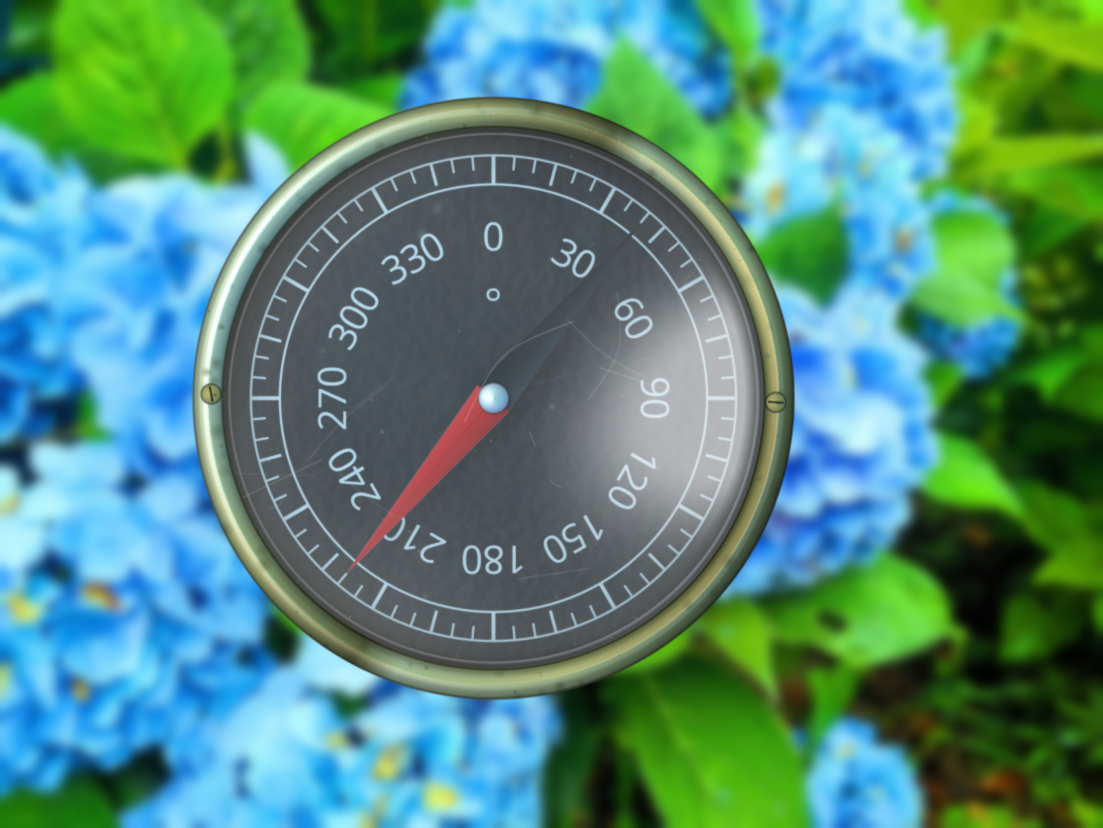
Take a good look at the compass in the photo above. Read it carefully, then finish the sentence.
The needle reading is 220 °
